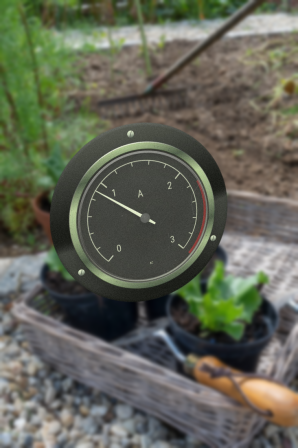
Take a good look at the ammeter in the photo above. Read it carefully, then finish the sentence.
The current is 0.9 A
